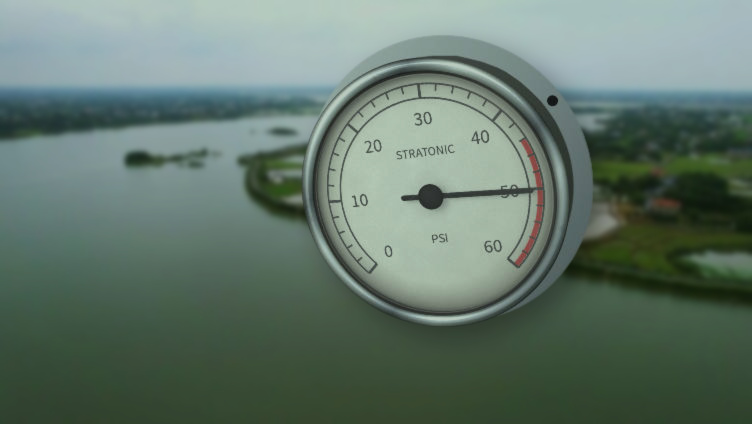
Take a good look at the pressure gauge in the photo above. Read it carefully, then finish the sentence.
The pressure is 50 psi
